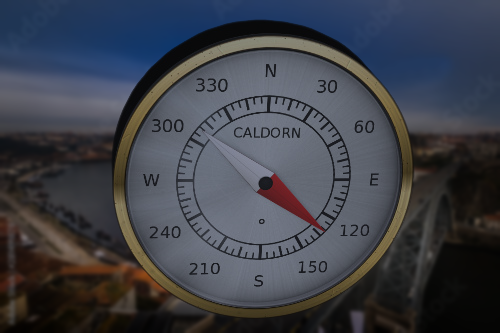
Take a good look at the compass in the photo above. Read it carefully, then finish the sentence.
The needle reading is 130 °
